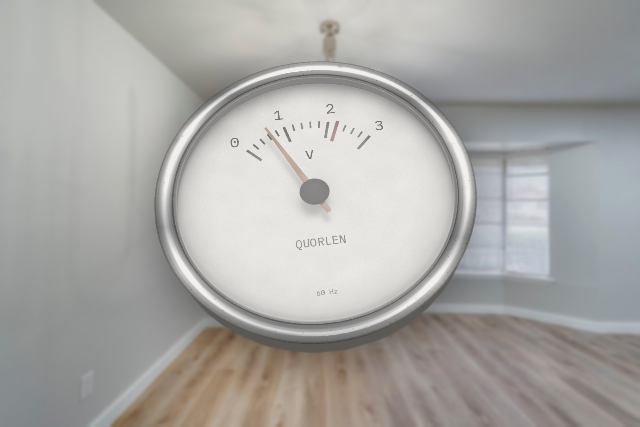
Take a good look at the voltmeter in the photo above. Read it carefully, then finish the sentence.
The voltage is 0.6 V
